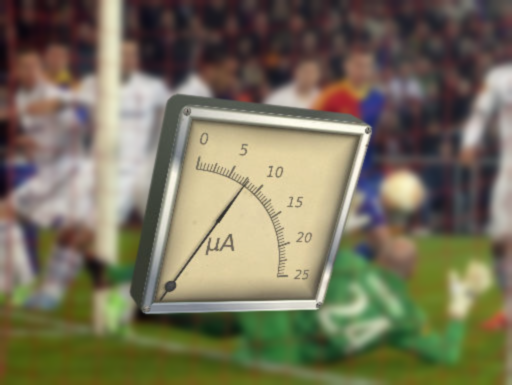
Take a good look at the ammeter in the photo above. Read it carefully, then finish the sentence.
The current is 7.5 µA
